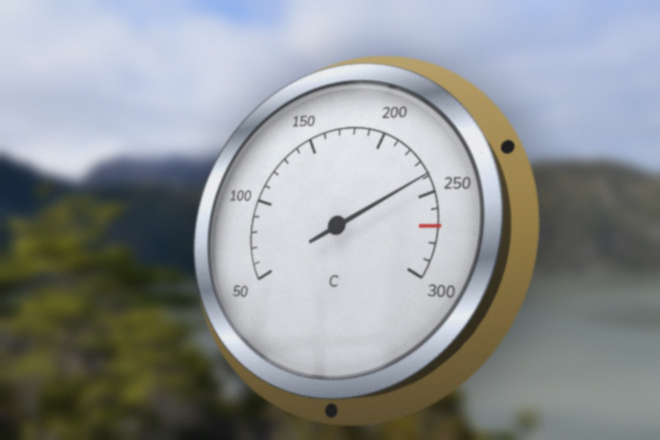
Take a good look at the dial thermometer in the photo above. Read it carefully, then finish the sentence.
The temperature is 240 °C
